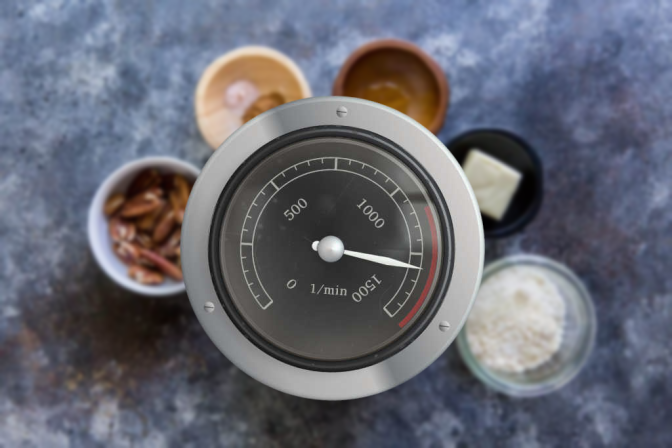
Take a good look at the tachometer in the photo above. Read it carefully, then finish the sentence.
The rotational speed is 1300 rpm
